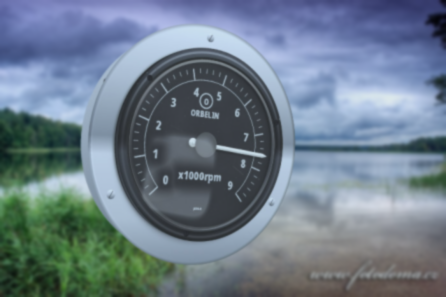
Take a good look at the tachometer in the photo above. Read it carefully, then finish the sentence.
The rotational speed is 7600 rpm
